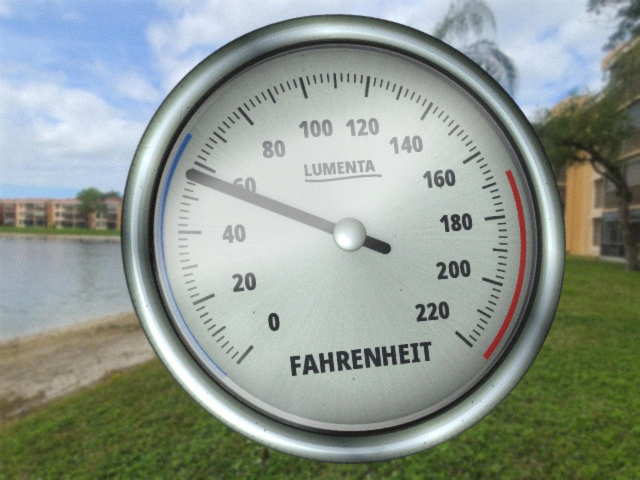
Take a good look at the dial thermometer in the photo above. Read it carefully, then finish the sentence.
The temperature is 56 °F
